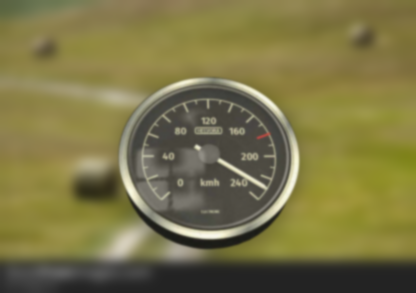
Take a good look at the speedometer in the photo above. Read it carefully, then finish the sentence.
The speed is 230 km/h
